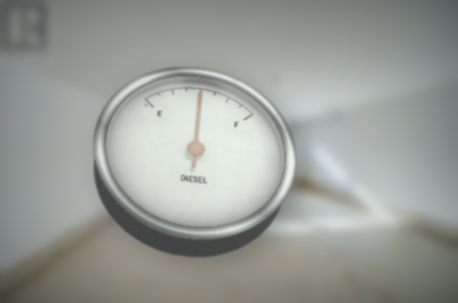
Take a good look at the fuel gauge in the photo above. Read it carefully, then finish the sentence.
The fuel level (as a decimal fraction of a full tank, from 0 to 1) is 0.5
